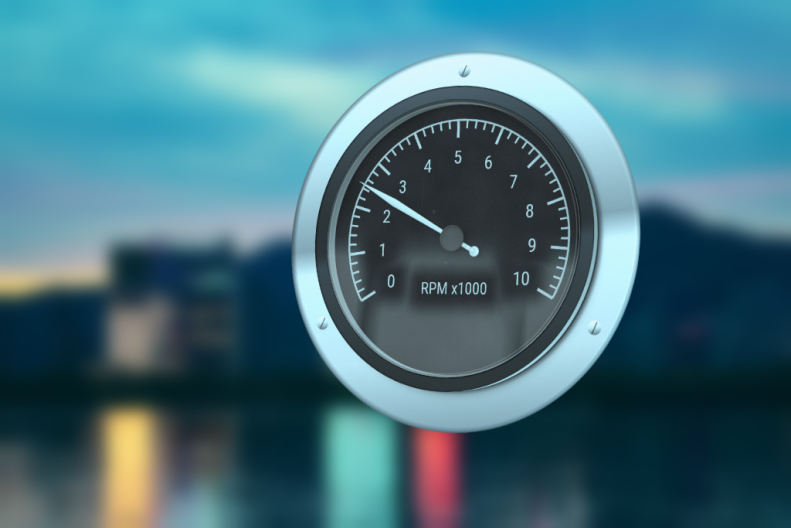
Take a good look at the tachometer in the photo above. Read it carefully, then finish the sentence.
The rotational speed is 2500 rpm
